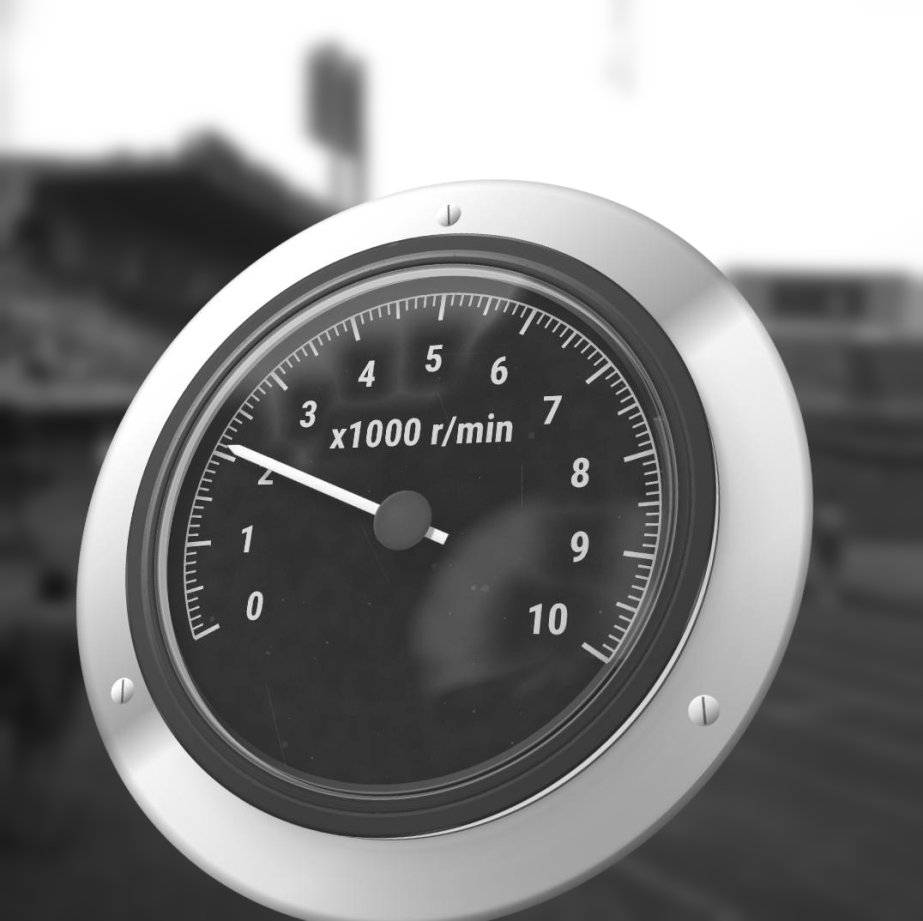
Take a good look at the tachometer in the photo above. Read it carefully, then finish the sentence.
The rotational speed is 2100 rpm
